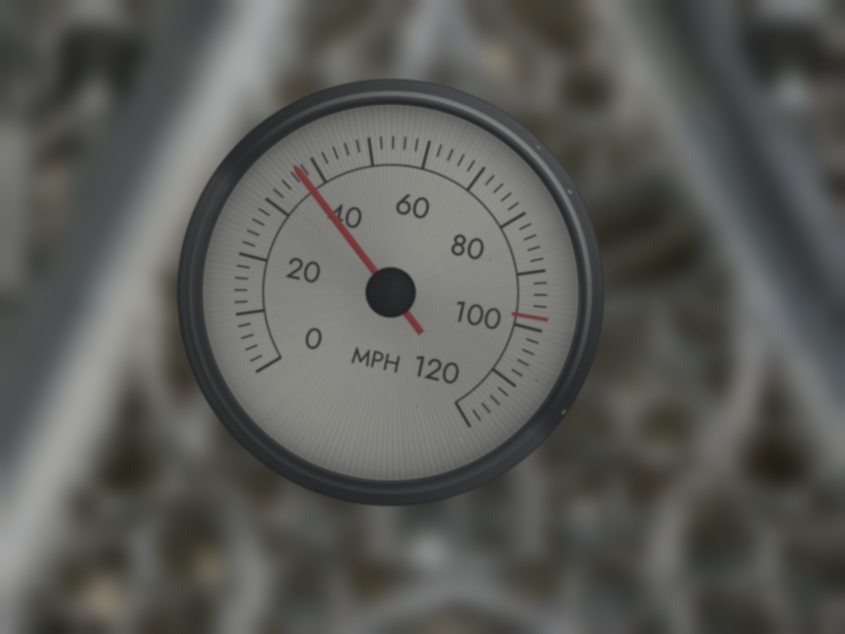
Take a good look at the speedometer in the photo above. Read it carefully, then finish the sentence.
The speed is 37 mph
